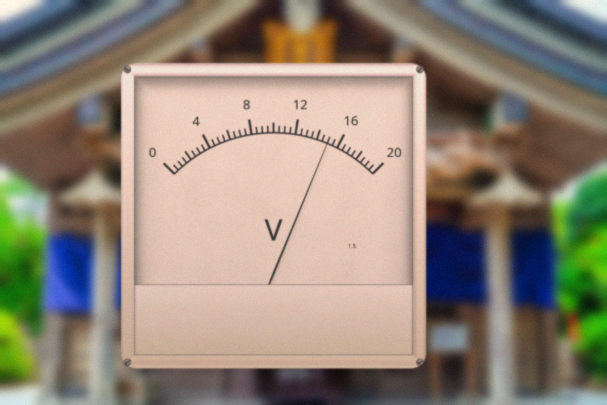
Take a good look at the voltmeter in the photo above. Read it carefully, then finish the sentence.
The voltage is 15 V
